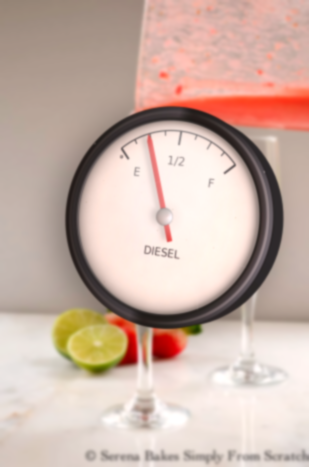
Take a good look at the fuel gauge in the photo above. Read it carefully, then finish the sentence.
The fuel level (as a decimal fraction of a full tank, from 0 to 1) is 0.25
